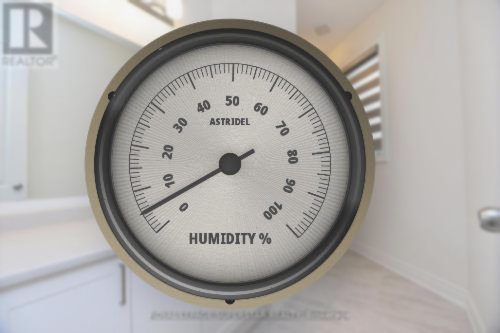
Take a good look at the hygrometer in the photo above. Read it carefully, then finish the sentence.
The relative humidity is 5 %
